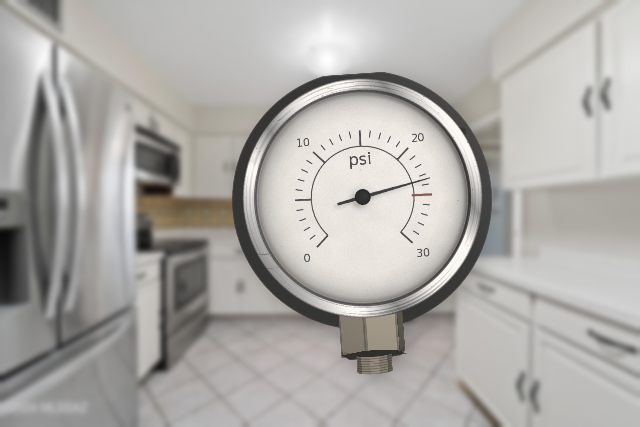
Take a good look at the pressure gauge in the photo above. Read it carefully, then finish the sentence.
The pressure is 23.5 psi
